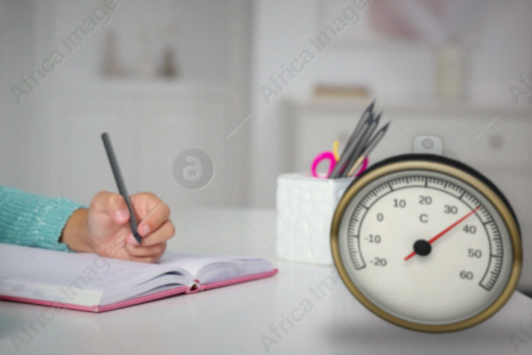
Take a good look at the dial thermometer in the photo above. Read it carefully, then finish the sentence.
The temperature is 35 °C
